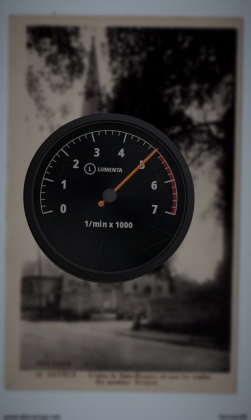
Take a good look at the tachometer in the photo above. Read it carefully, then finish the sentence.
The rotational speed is 5000 rpm
